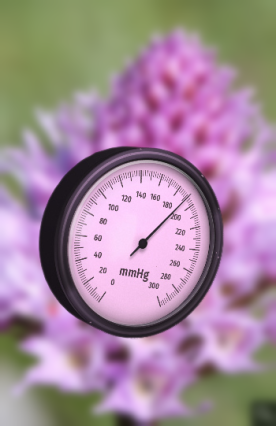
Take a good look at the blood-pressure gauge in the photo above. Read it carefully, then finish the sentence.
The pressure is 190 mmHg
